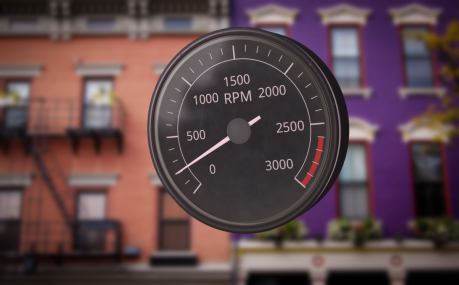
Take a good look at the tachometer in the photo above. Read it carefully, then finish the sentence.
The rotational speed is 200 rpm
